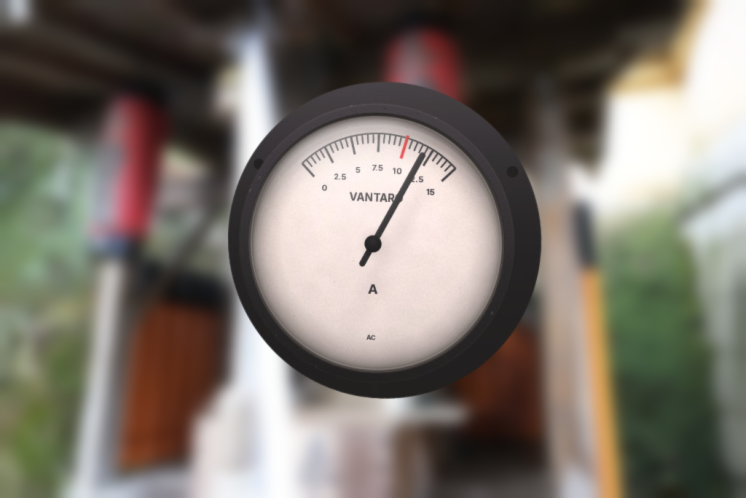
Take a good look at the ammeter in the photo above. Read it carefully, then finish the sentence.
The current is 12 A
